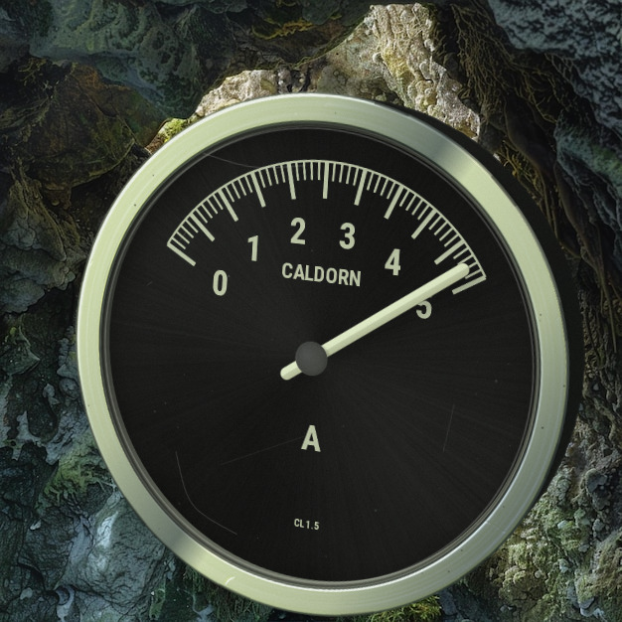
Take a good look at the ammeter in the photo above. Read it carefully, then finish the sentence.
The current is 4.8 A
